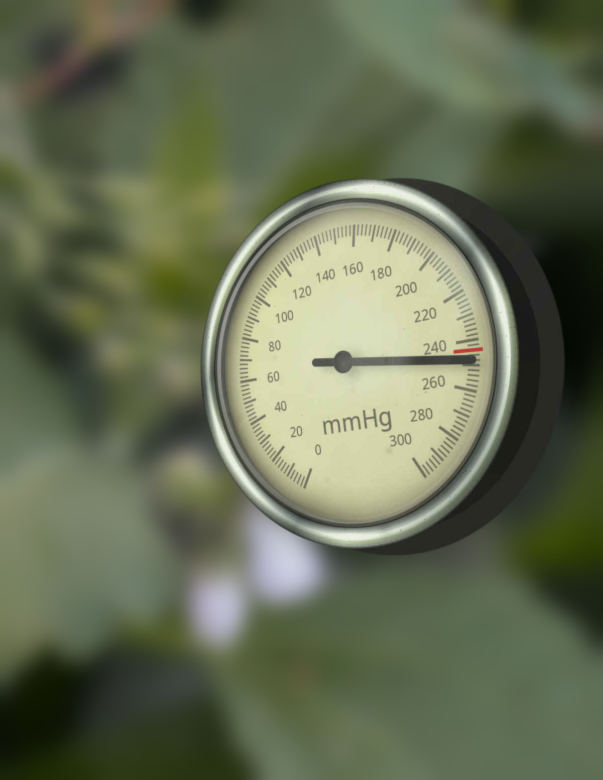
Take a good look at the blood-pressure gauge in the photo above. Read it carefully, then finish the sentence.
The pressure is 248 mmHg
